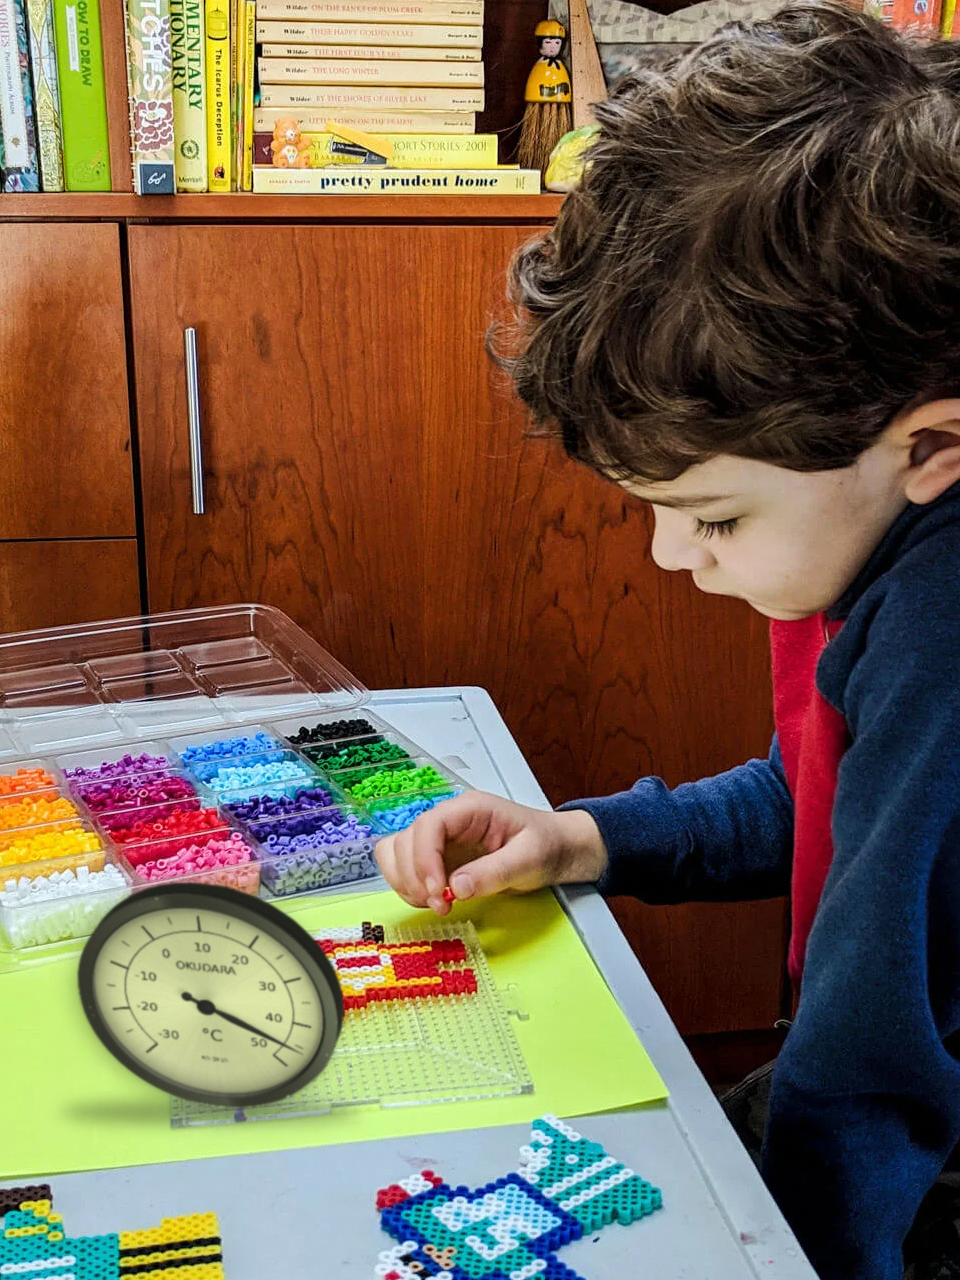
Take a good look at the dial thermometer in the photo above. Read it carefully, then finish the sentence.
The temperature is 45 °C
